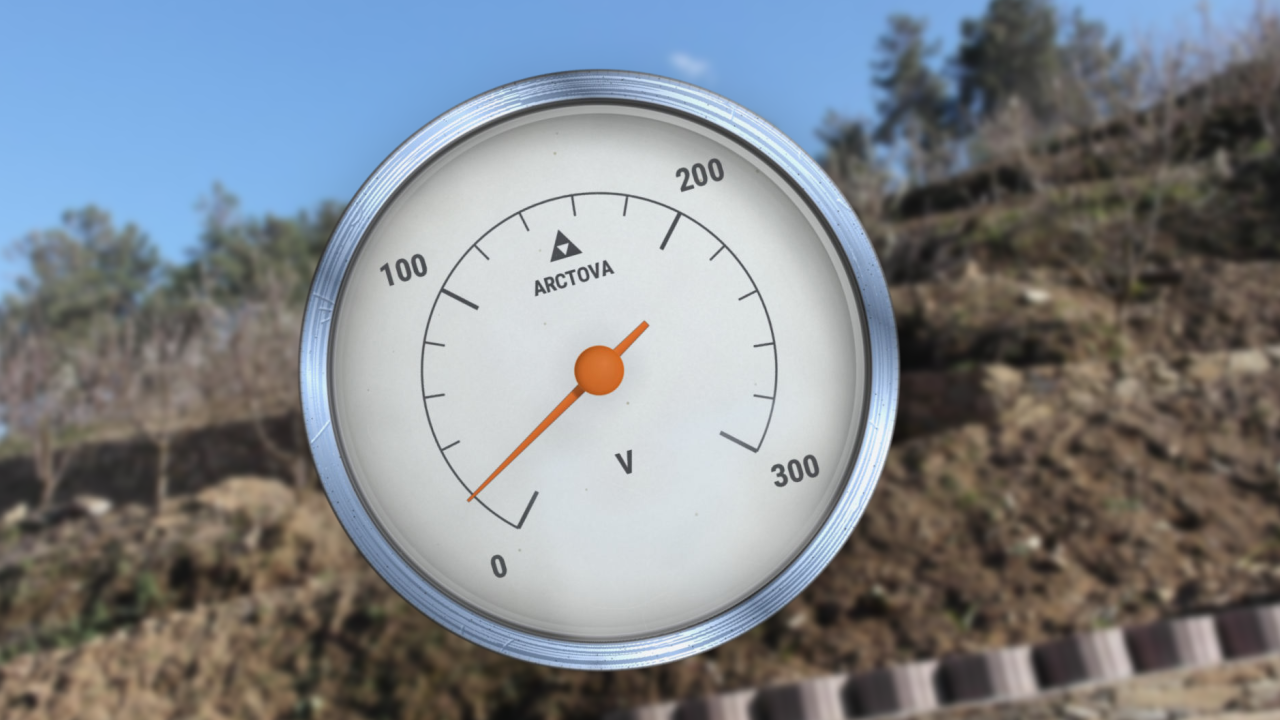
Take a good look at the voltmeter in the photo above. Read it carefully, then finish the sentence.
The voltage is 20 V
